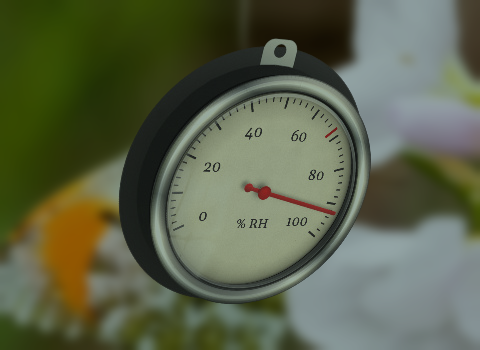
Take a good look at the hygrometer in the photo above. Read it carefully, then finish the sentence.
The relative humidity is 92 %
